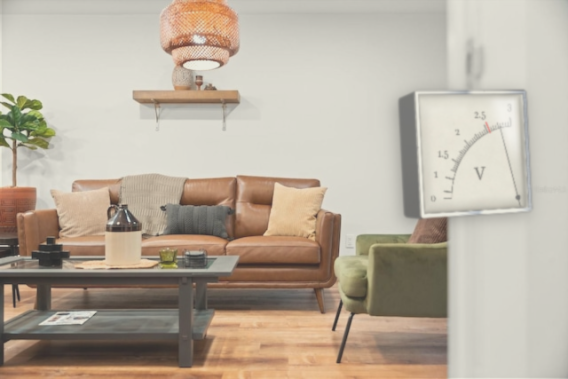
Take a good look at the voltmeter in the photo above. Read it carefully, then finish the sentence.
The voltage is 2.75 V
